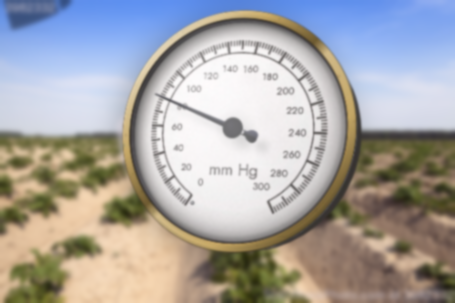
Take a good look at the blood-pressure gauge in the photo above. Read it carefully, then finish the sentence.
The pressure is 80 mmHg
